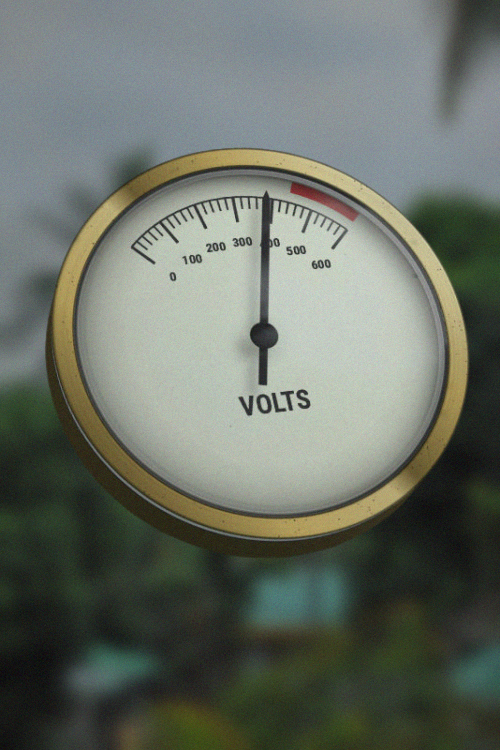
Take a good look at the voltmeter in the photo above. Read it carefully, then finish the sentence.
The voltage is 380 V
